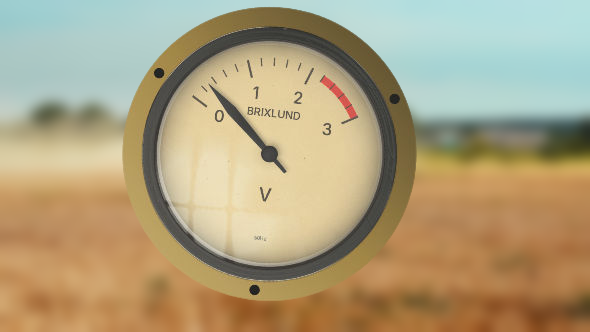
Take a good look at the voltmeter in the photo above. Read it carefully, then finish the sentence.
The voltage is 0.3 V
